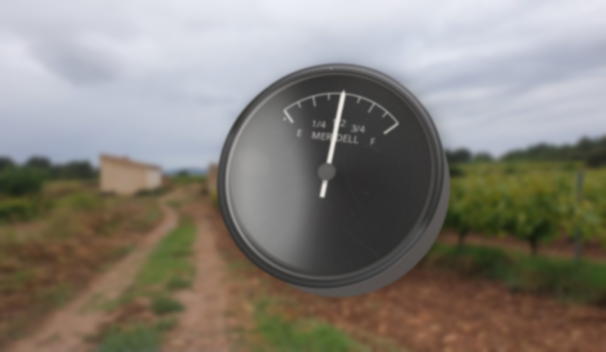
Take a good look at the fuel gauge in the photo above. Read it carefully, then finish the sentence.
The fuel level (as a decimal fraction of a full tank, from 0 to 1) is 0.5
